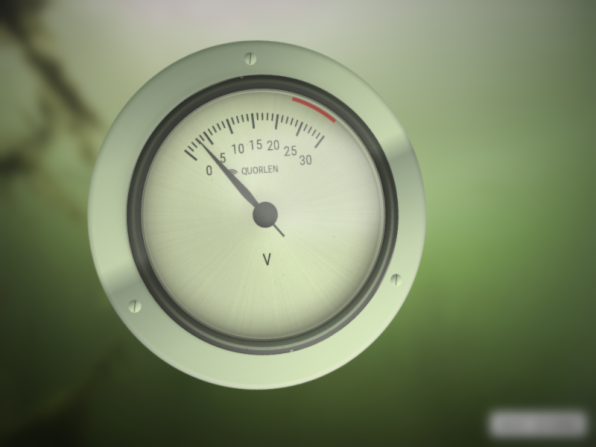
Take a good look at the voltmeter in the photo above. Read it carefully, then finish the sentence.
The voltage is 3 V
